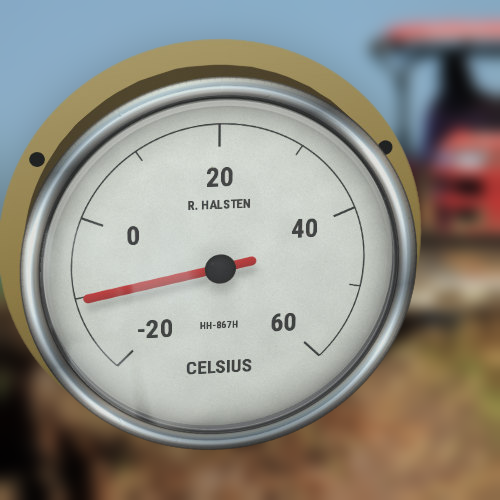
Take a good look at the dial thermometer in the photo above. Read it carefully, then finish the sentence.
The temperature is -10 °C
